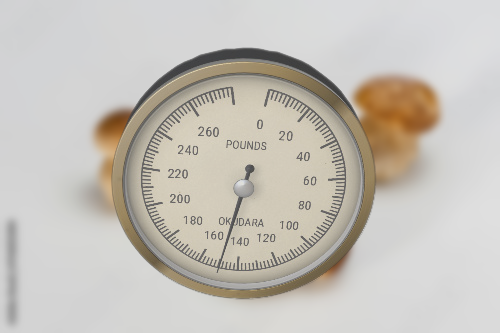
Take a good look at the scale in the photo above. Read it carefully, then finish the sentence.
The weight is 150 lb
